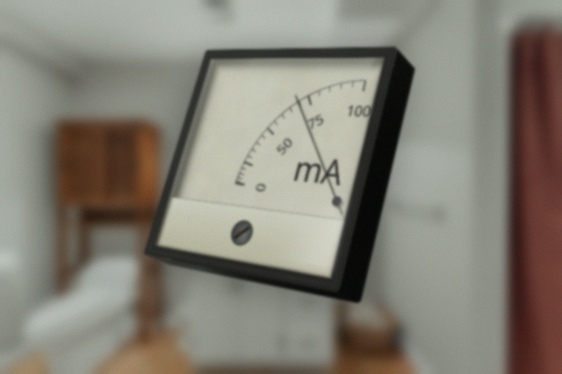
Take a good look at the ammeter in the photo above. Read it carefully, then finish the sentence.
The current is 70 mA
